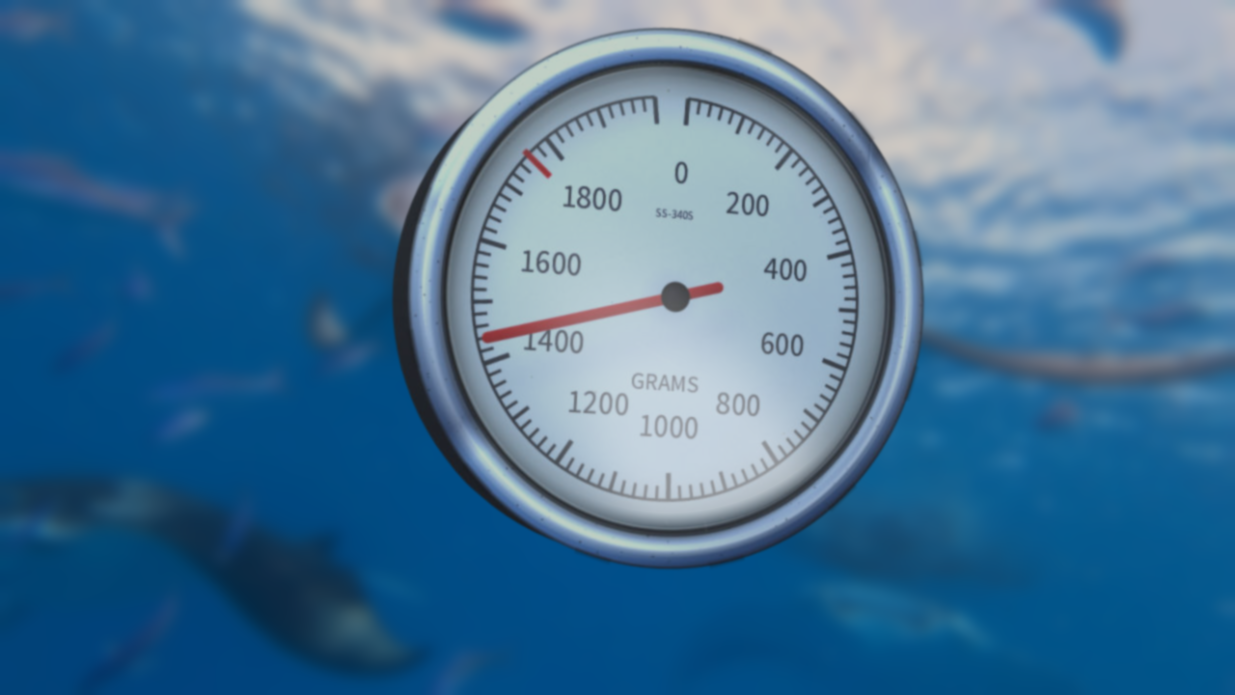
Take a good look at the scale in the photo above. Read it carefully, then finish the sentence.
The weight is 1440 g
